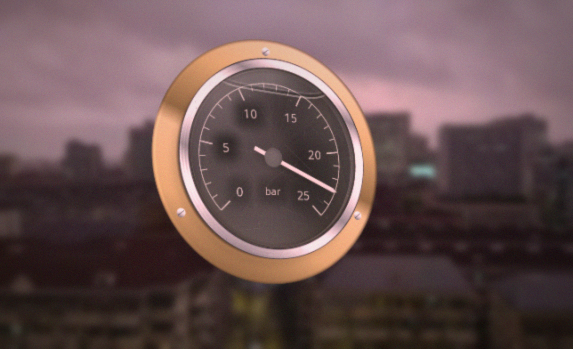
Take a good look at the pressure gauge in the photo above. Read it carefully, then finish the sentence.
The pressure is 23 bar
